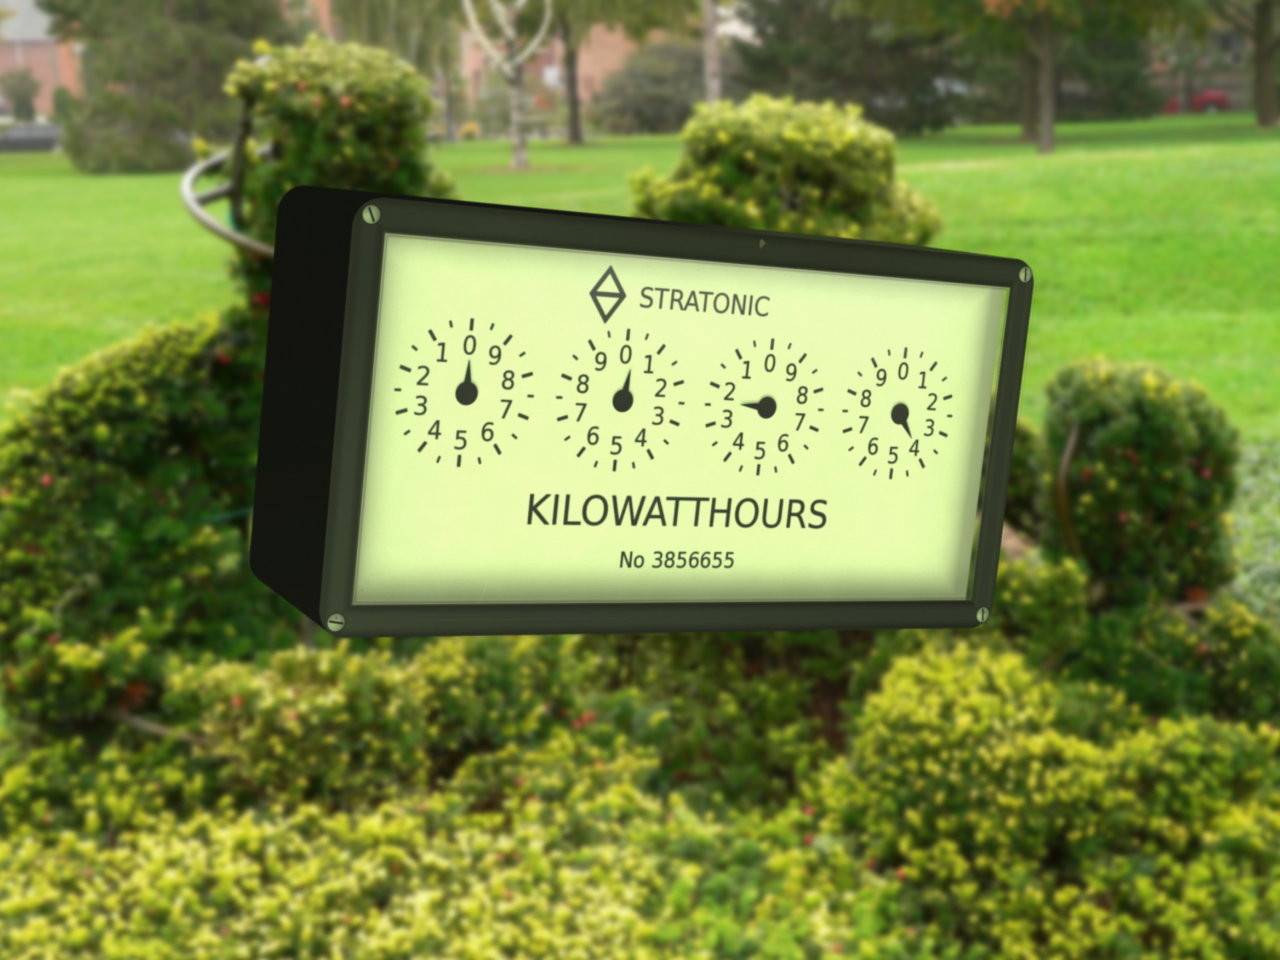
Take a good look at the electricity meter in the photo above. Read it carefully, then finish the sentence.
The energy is 24 kWh
